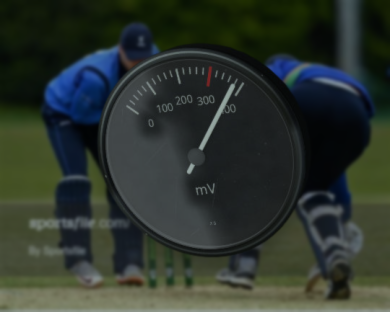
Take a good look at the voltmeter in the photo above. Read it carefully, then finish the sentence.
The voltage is 380 mV
